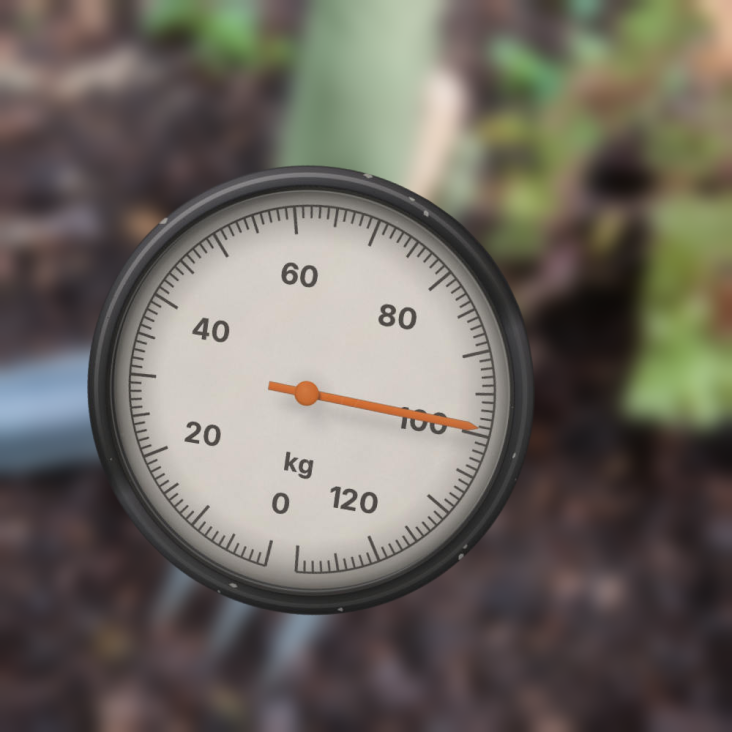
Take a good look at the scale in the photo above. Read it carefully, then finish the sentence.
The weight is 99 kg
